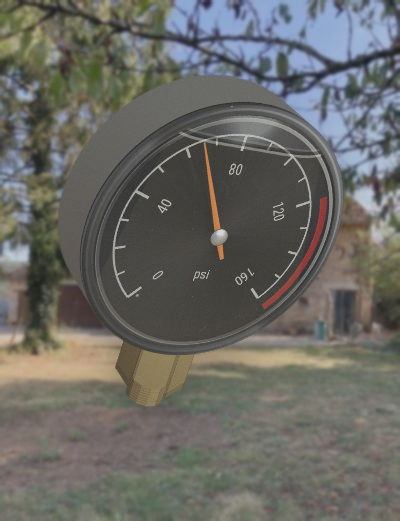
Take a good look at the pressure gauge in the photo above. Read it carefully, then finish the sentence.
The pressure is 65 psi
